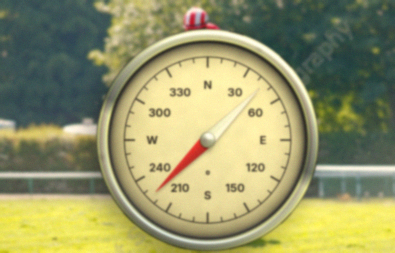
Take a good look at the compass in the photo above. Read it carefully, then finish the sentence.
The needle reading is 225 °
